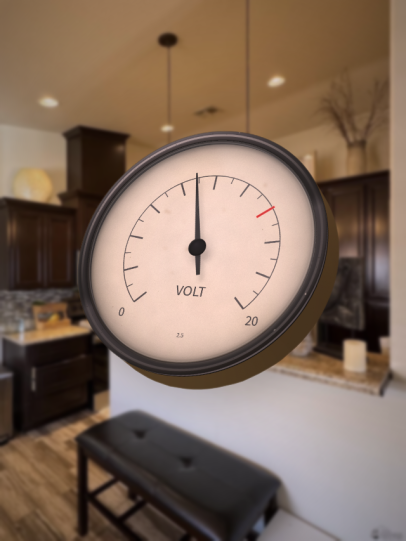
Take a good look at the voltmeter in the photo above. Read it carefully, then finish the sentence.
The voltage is 9 V
